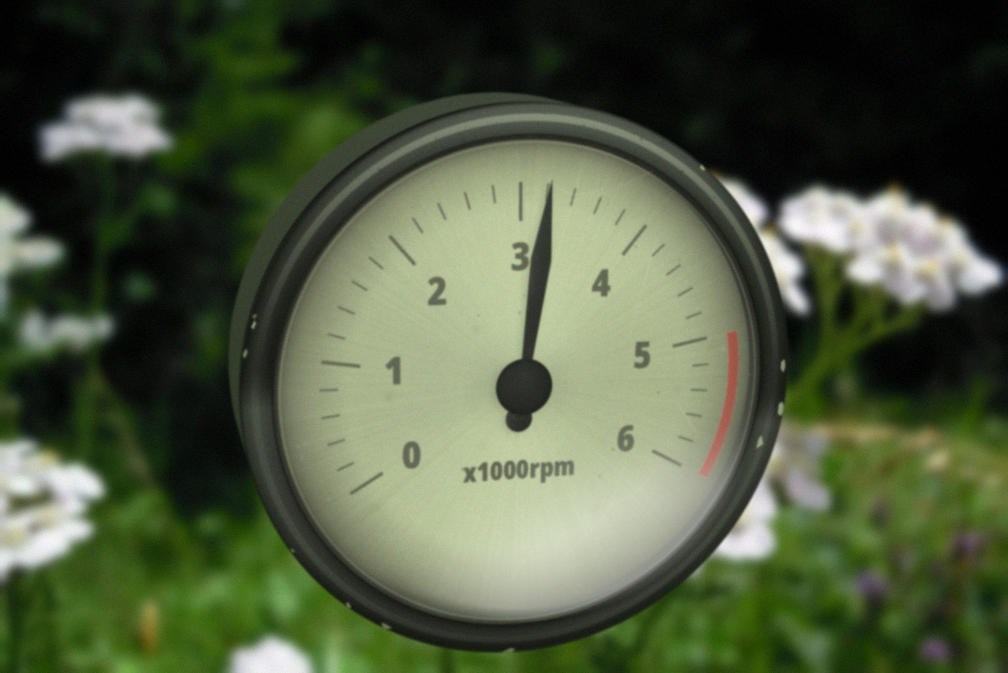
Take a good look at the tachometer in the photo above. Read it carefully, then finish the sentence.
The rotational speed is 3200 rpm
